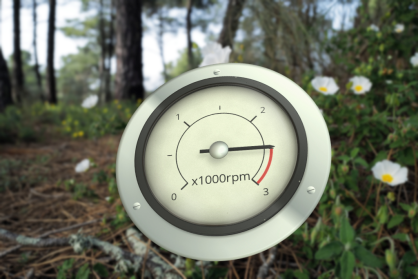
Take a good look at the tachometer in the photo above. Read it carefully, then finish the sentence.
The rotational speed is 2500 rpm
